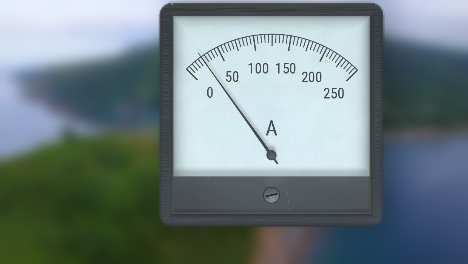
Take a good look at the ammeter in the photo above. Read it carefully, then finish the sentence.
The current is 25 A
